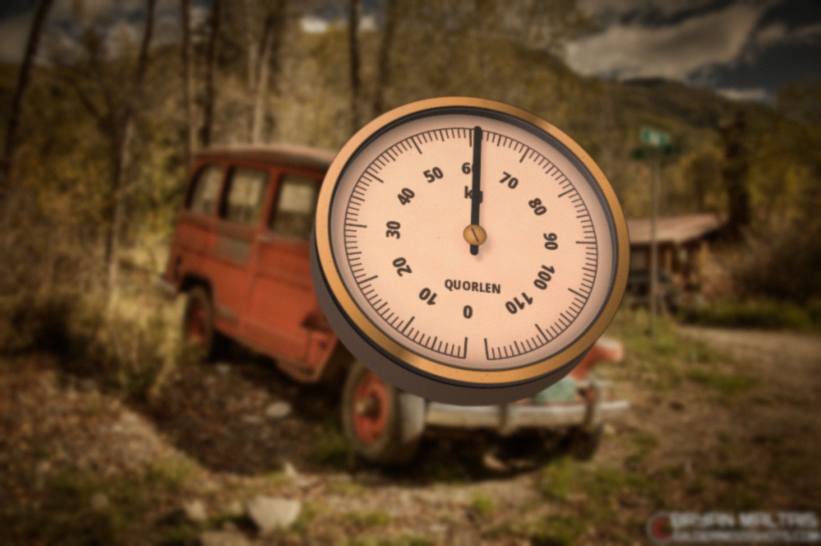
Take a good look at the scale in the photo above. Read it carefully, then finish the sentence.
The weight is 61 kg
